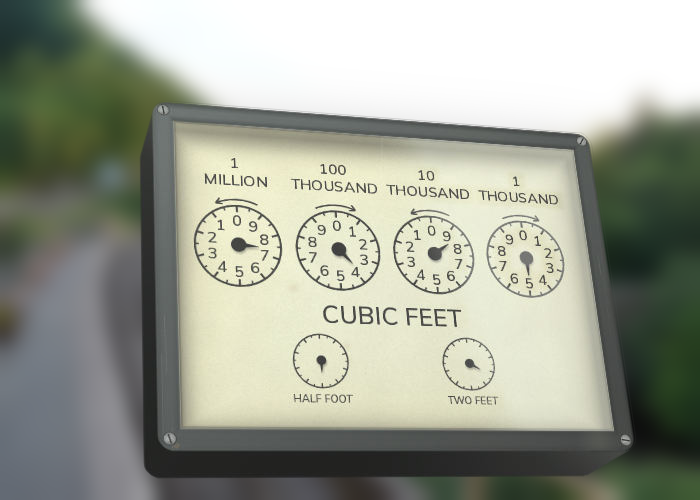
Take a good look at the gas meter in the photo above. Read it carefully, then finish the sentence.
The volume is 738500 ft³
